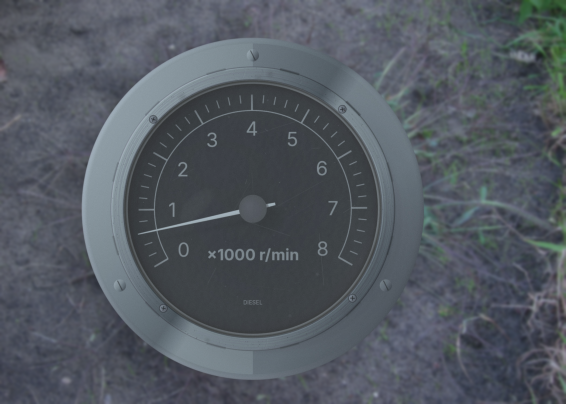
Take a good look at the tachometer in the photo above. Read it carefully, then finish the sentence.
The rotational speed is 600 rpm
